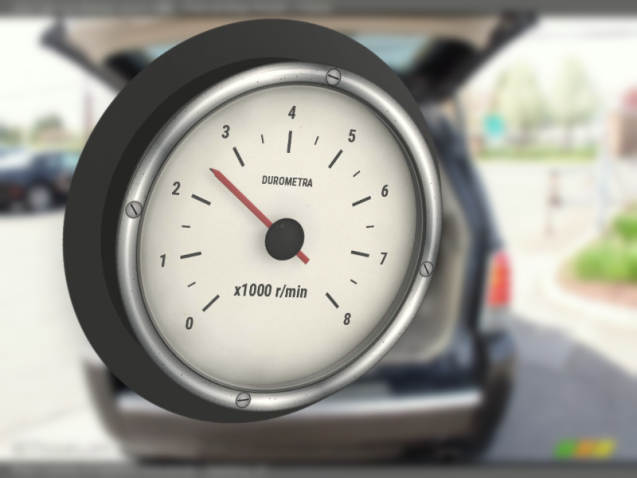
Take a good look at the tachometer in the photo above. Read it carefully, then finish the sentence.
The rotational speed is 2500 rpm
